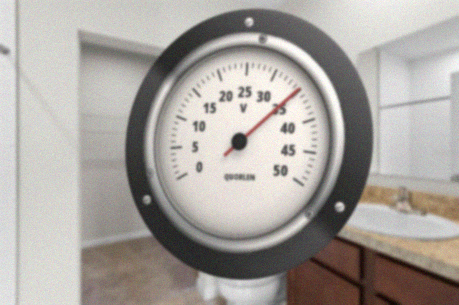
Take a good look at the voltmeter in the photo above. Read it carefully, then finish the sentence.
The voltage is 35 V
